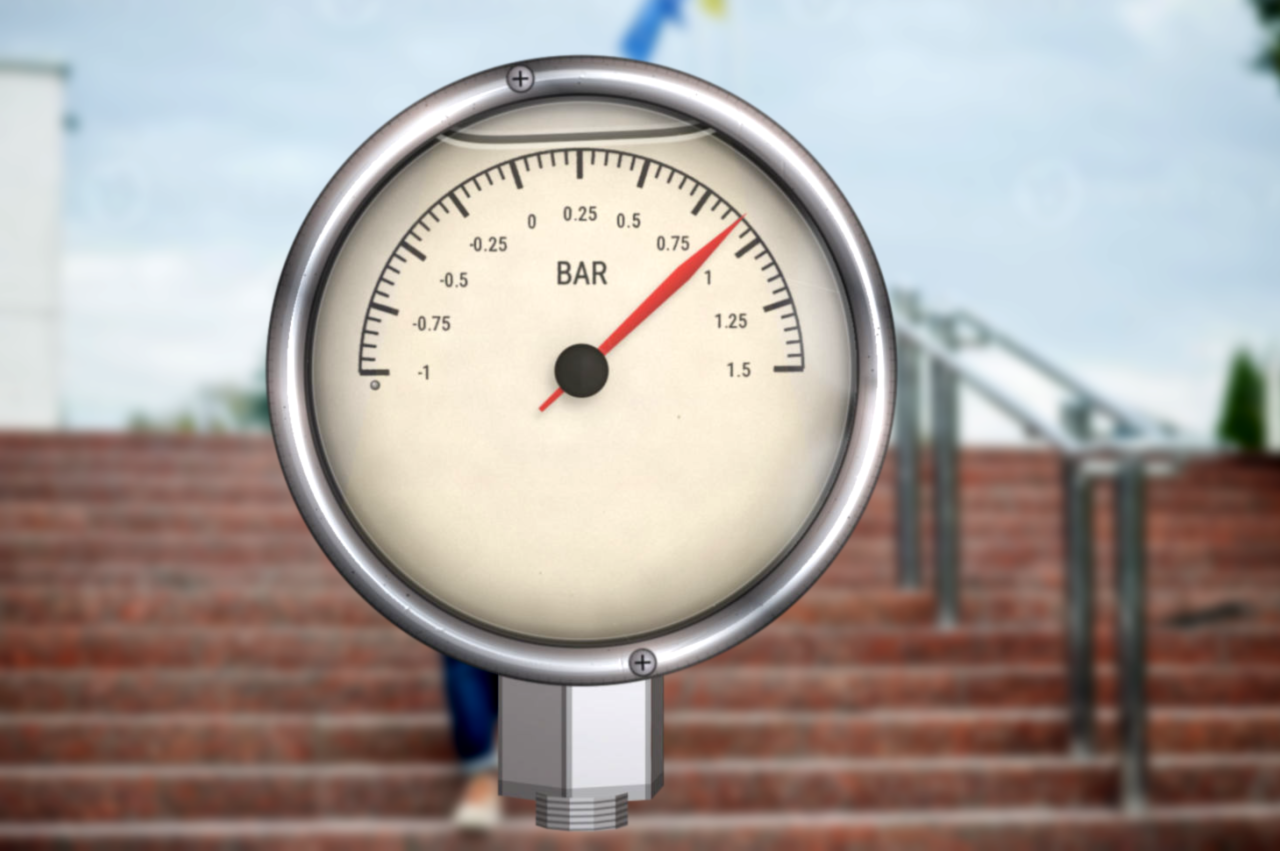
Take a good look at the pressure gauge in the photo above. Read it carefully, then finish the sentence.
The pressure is 0.9 bar
